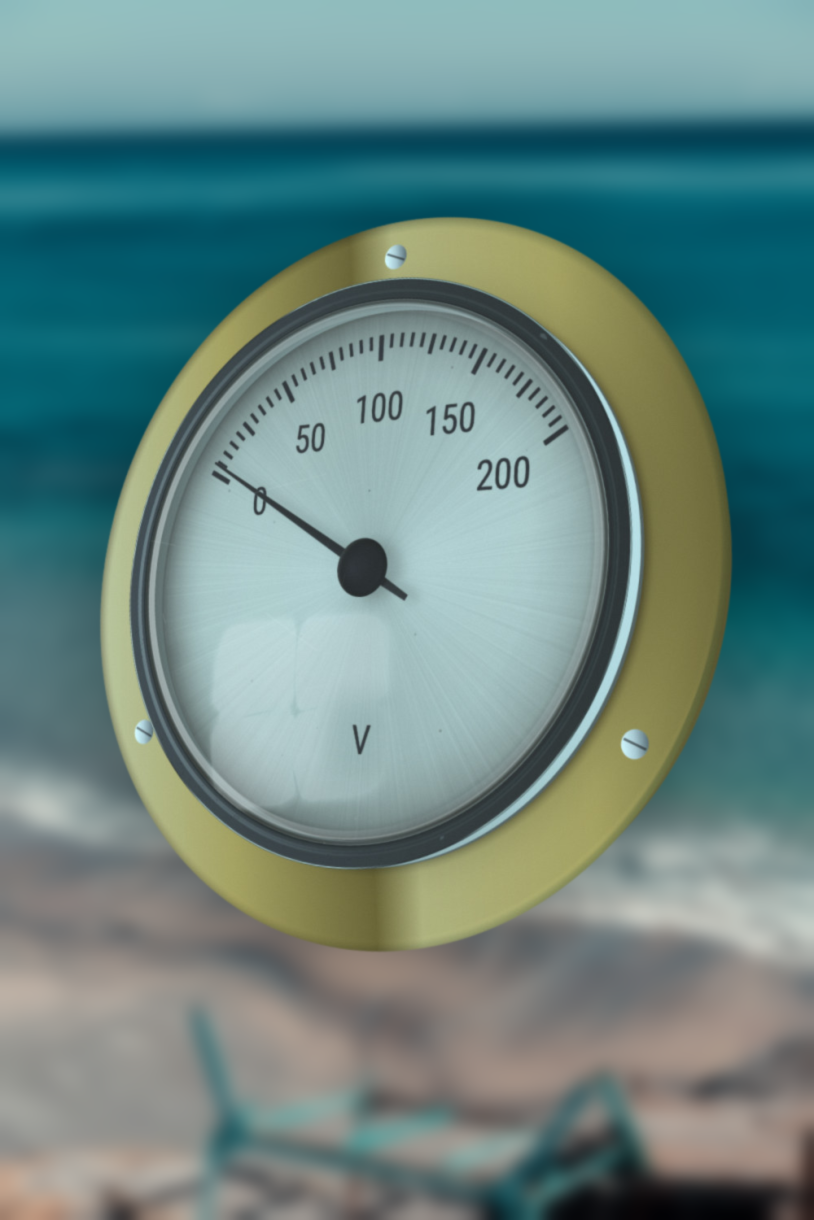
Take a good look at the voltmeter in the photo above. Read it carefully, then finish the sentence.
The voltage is 5 V
